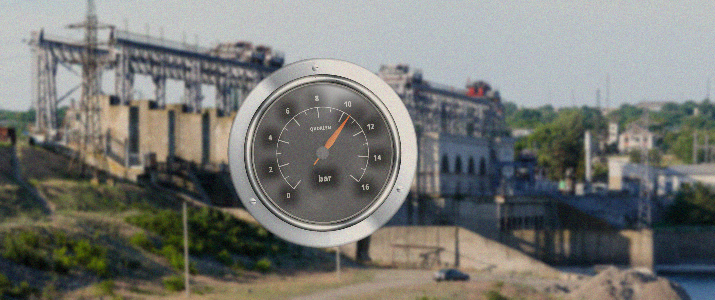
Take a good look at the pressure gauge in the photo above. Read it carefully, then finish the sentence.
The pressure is 10.5 bar
